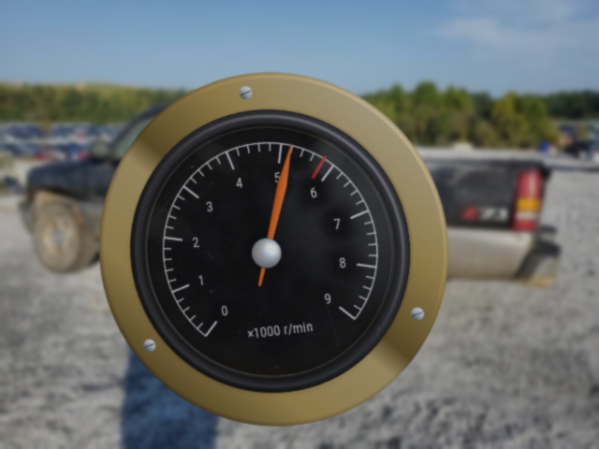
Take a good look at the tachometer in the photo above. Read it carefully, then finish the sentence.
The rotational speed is 5200 rpm
